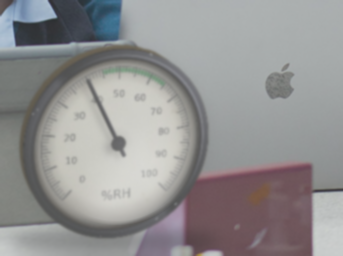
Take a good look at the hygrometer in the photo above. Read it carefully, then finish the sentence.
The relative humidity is 40 %
